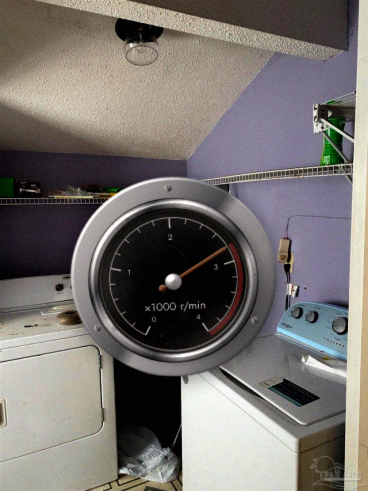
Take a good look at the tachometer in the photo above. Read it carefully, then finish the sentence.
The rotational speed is 2800 rpm
